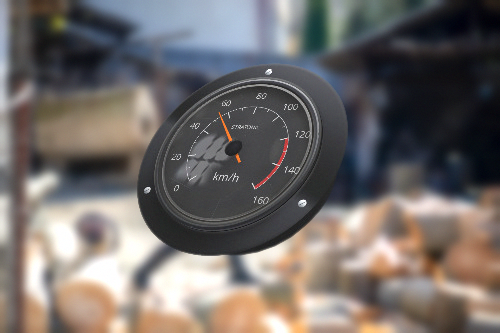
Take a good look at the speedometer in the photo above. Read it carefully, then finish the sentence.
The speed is 55 km/h
